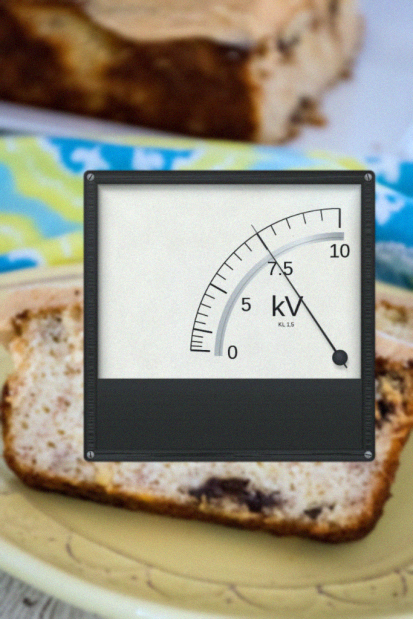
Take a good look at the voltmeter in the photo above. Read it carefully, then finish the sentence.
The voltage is 7.5 kV
